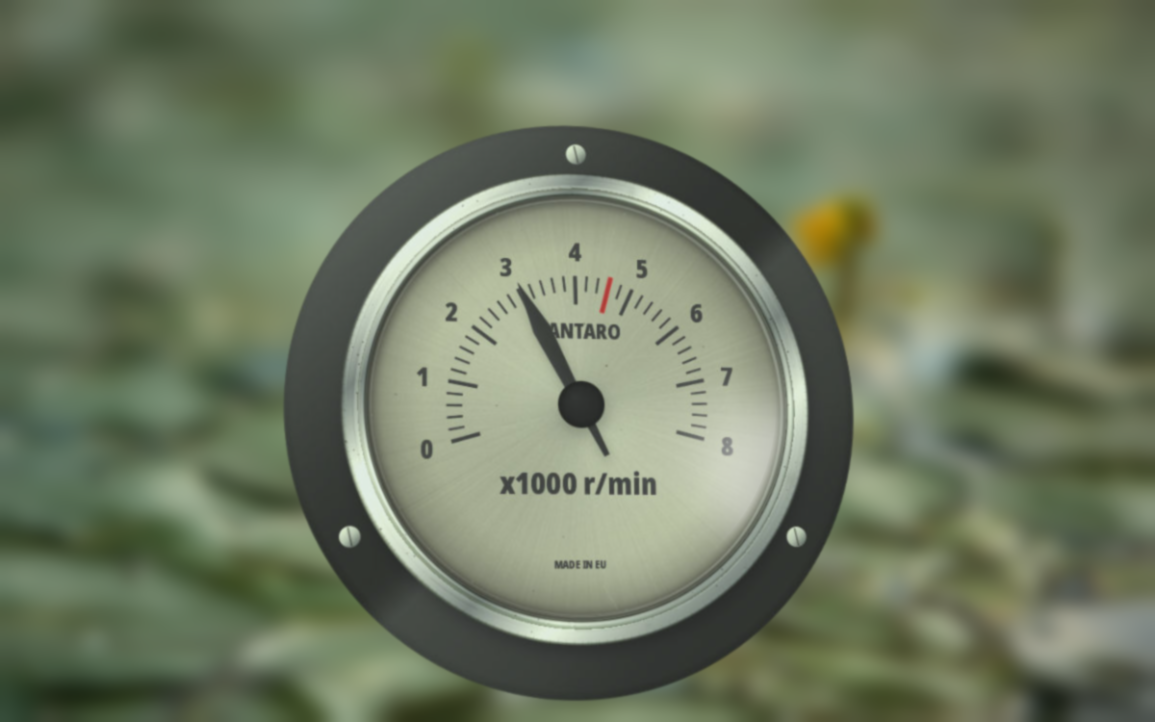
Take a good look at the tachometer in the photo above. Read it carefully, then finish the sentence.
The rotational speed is 3000 rpm
